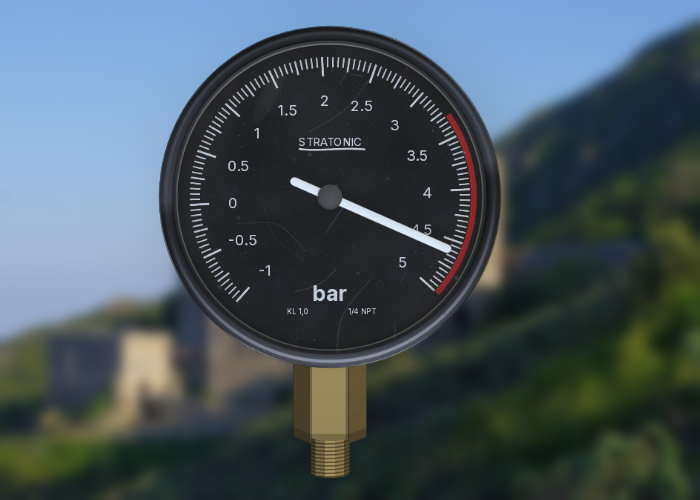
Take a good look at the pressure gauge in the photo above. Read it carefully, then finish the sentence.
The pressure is 4.6 bar
